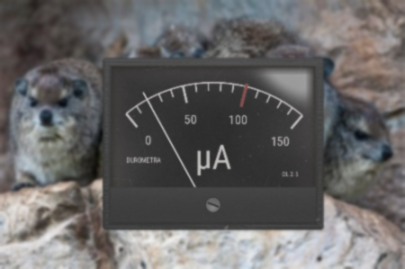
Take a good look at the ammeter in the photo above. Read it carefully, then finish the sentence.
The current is 20 µA
